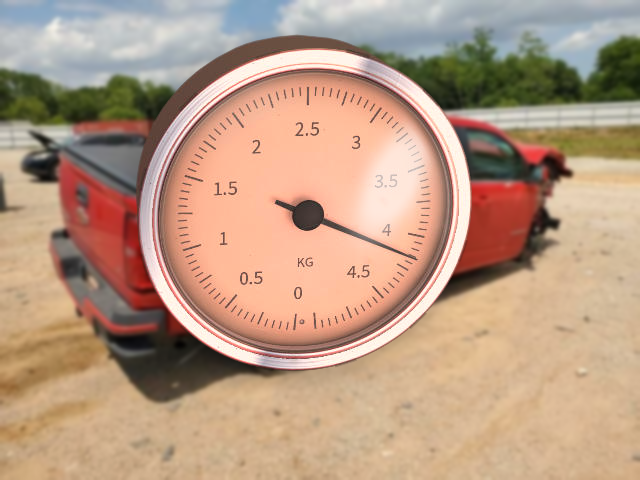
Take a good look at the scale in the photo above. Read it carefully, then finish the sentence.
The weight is 4.15 kg
